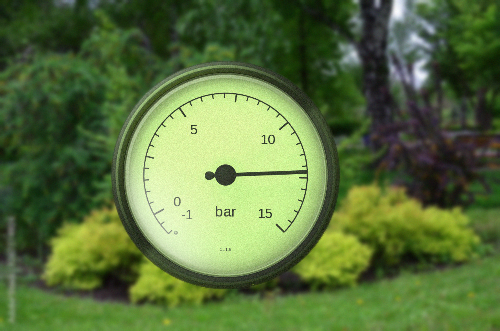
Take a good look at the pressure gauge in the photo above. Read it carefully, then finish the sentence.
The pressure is 12.25 bar
